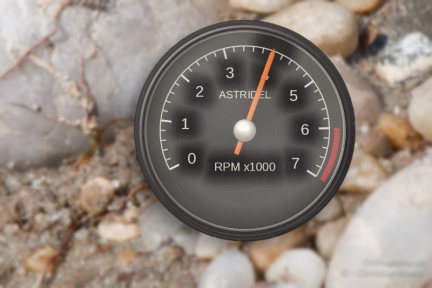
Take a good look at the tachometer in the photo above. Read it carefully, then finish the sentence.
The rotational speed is 4000 rpm
